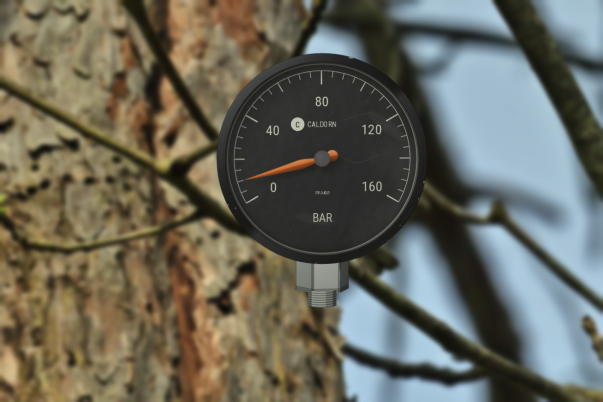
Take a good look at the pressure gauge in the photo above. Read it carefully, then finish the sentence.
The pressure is 10 bar
